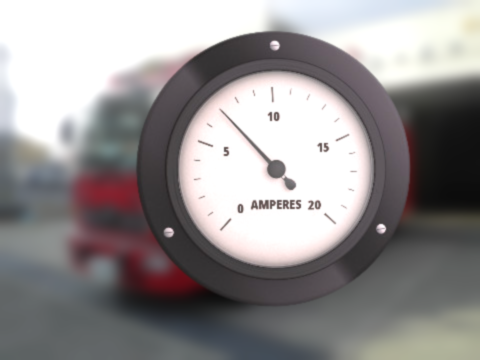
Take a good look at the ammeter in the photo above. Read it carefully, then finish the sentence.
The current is 7 A
